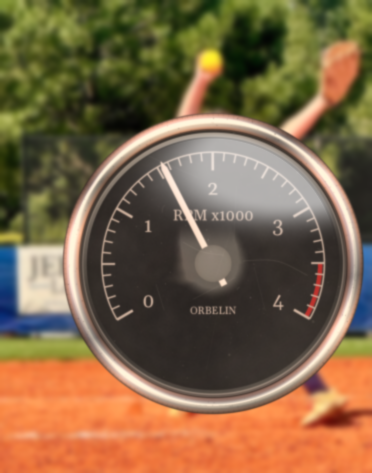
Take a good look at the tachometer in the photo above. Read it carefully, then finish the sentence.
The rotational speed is 1550 rpm
